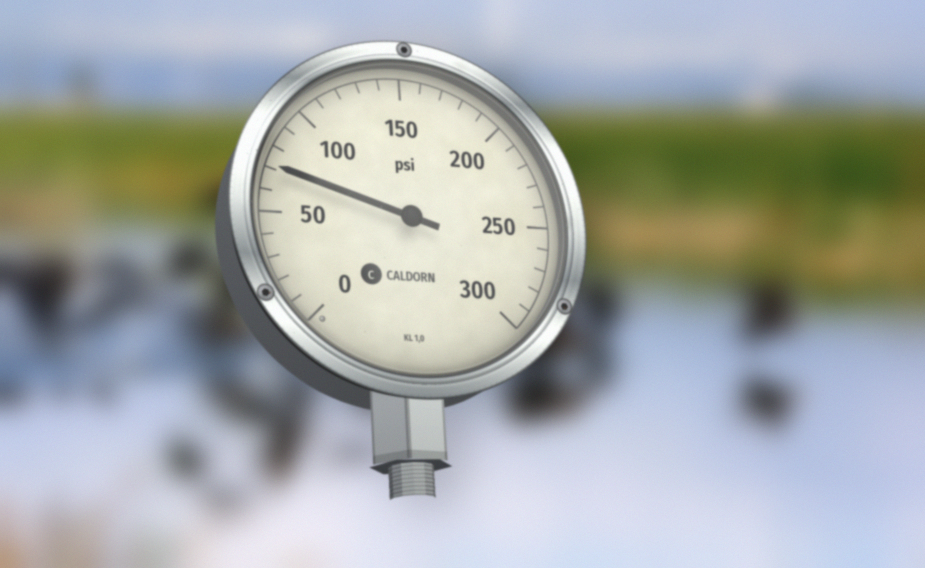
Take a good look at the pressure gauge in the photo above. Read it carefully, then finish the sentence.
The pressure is 70 psi
